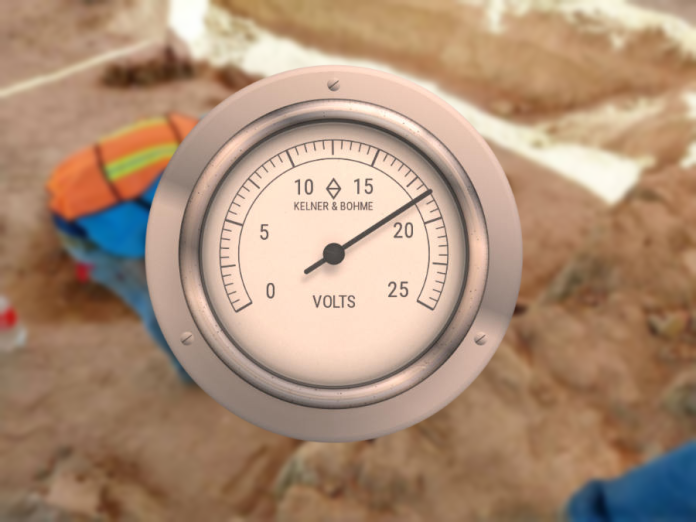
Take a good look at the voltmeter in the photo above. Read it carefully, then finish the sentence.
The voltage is 18.5 V
